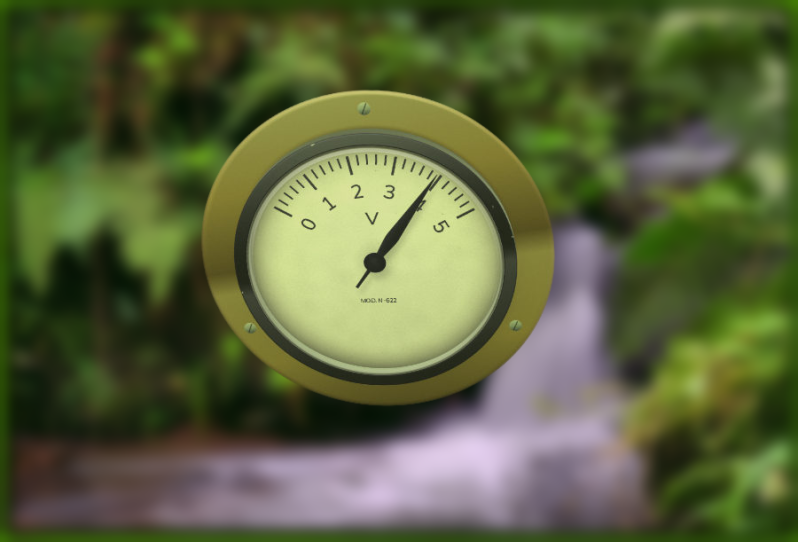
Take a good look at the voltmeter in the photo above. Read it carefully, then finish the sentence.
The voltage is 3.9 V
